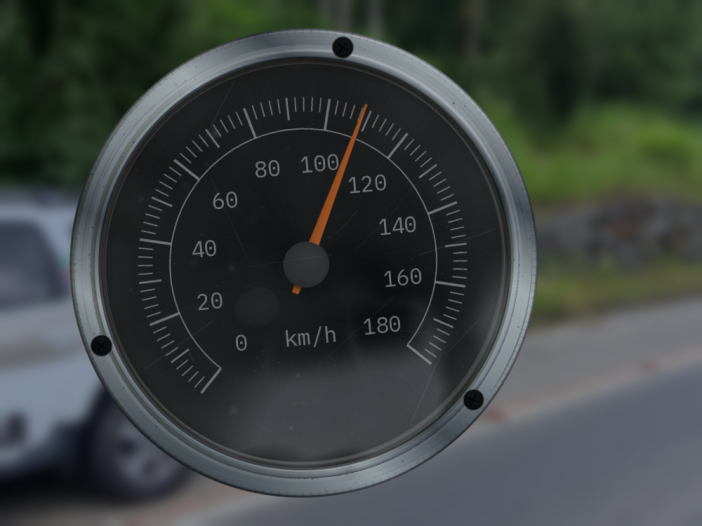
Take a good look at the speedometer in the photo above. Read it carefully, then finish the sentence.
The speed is 108 km/h
